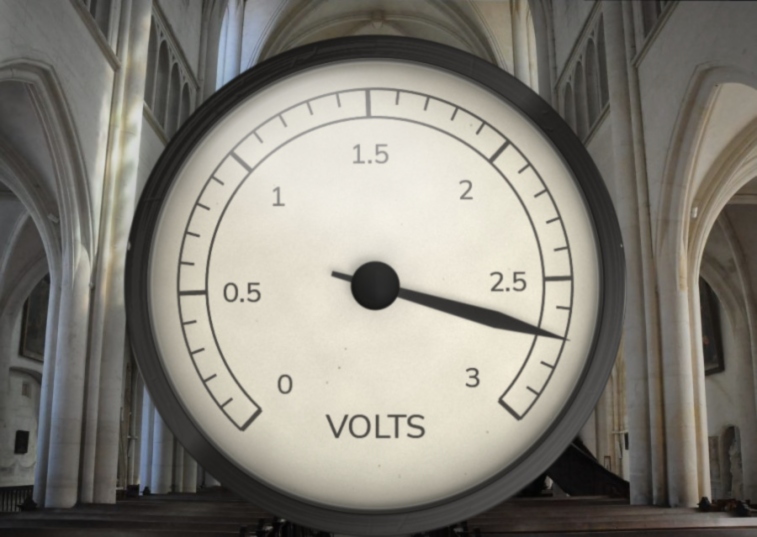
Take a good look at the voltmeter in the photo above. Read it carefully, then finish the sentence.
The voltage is 2.7 V
